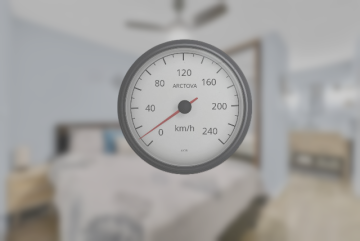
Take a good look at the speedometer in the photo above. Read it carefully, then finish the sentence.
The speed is 10 km/h
